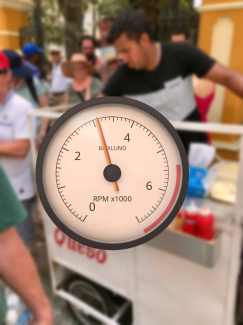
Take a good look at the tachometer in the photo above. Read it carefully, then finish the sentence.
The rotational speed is 3100 rpm
